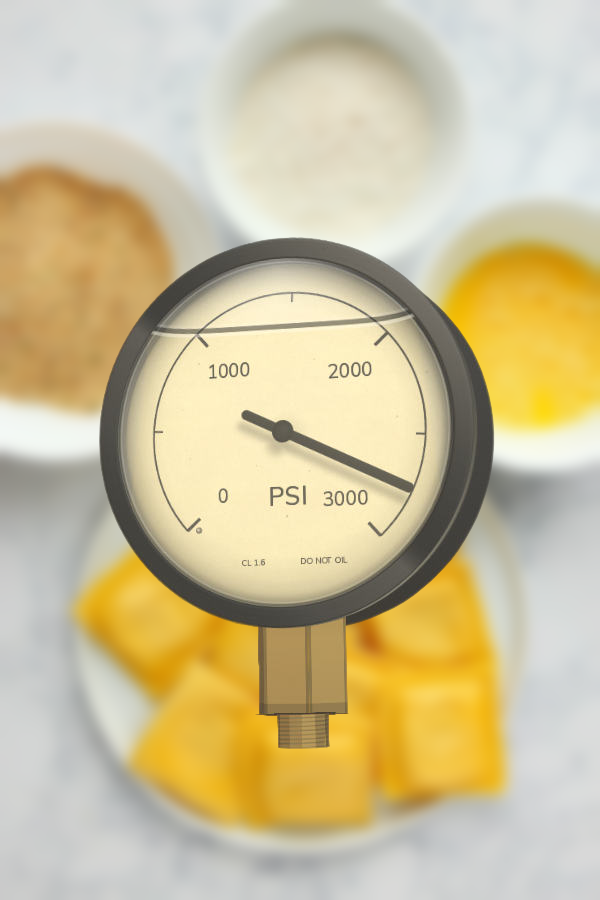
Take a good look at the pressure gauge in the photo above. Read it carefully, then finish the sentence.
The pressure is 2750 psi
